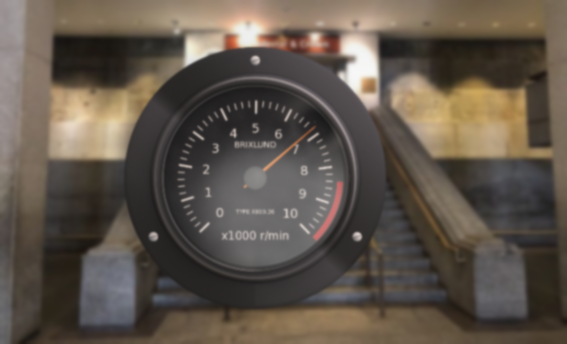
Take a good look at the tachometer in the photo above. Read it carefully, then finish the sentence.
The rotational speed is 6800 rpm
